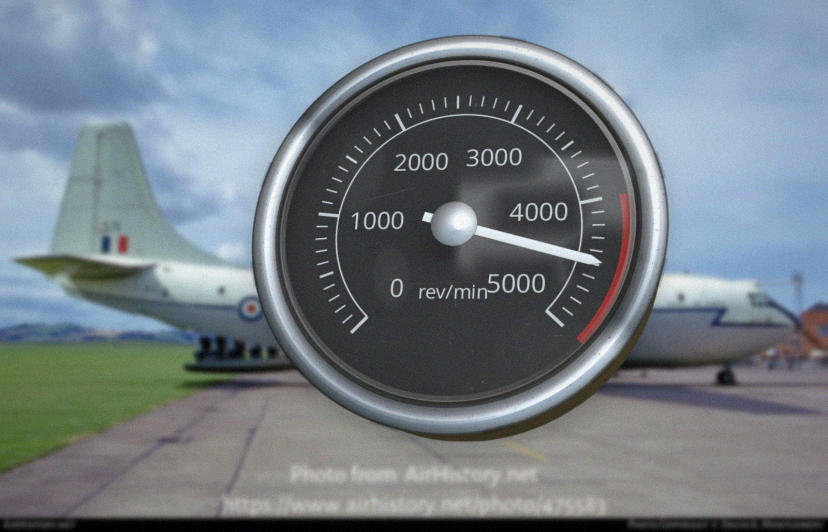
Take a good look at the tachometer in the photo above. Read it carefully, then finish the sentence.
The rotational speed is 4500 rpm
